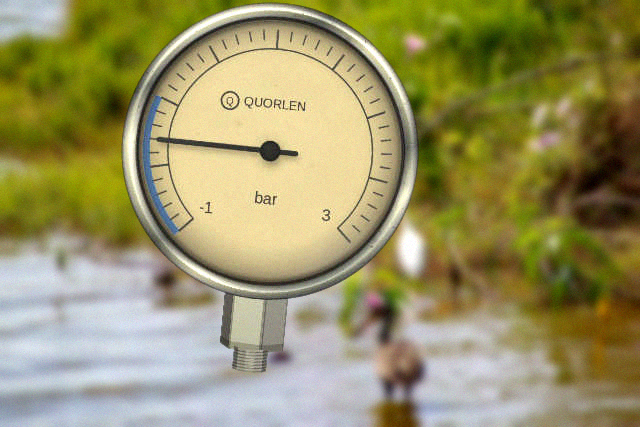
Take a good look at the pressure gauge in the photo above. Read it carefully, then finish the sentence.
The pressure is -0.3 bar
